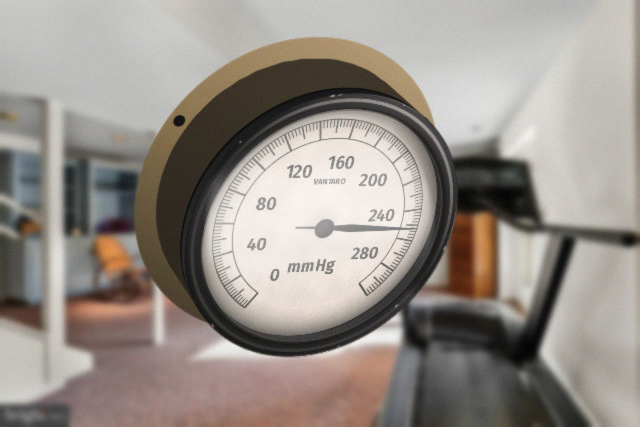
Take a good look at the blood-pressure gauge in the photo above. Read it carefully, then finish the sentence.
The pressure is 250 mmHg
